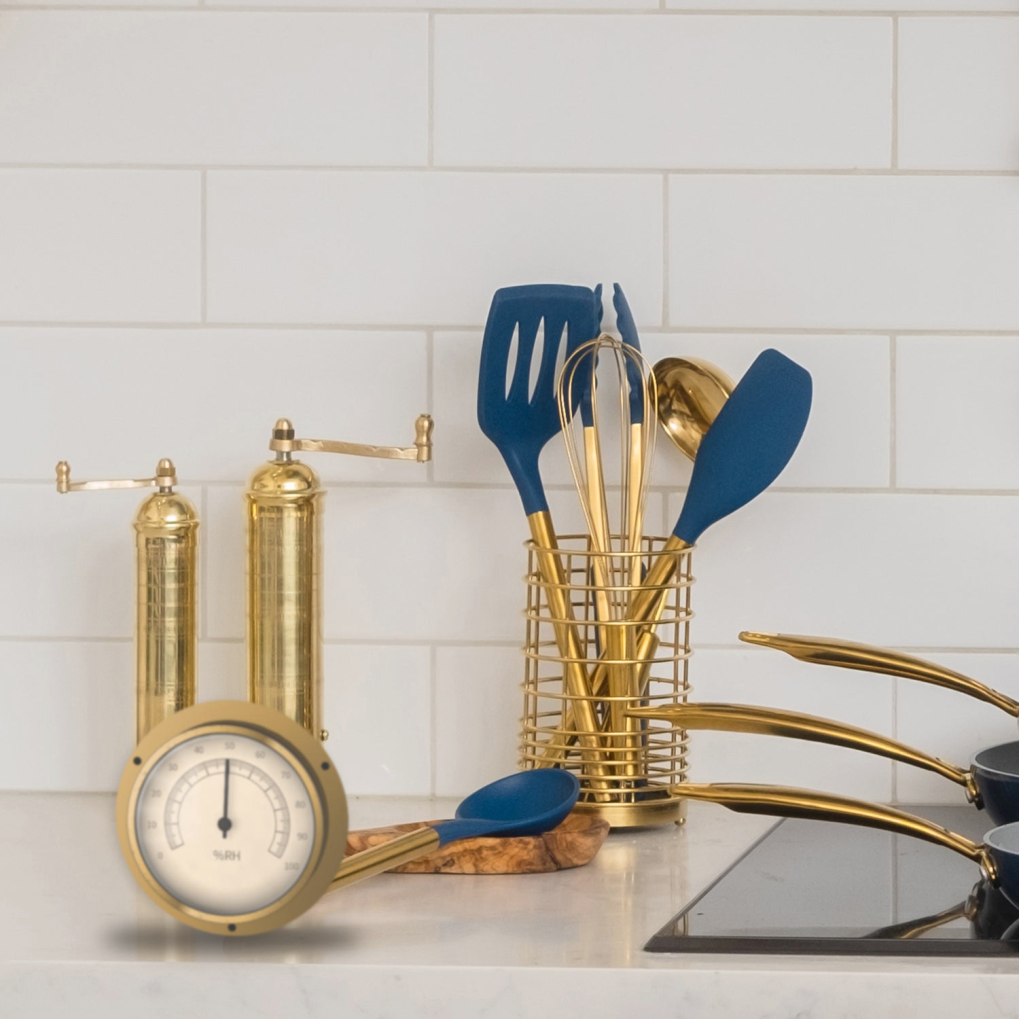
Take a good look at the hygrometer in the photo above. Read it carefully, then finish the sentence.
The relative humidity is 50 %
